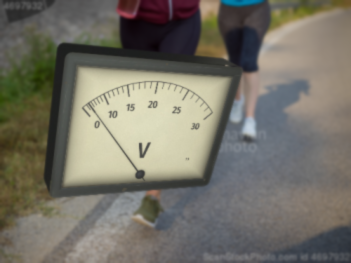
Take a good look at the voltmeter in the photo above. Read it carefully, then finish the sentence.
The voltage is 5 V
